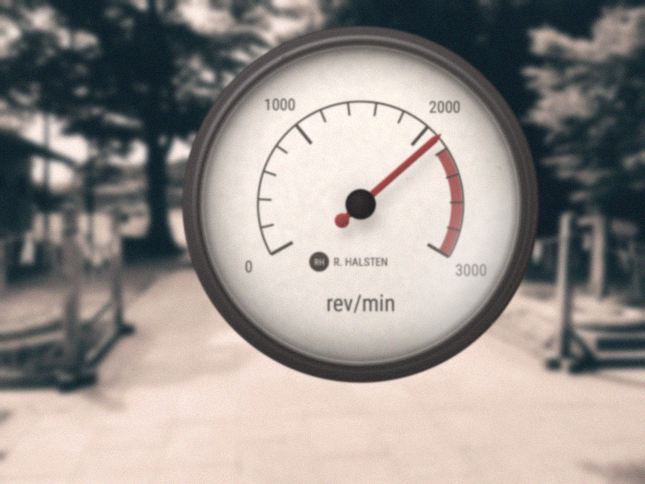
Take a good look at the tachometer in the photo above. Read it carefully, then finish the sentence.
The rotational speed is 2100 rpm
